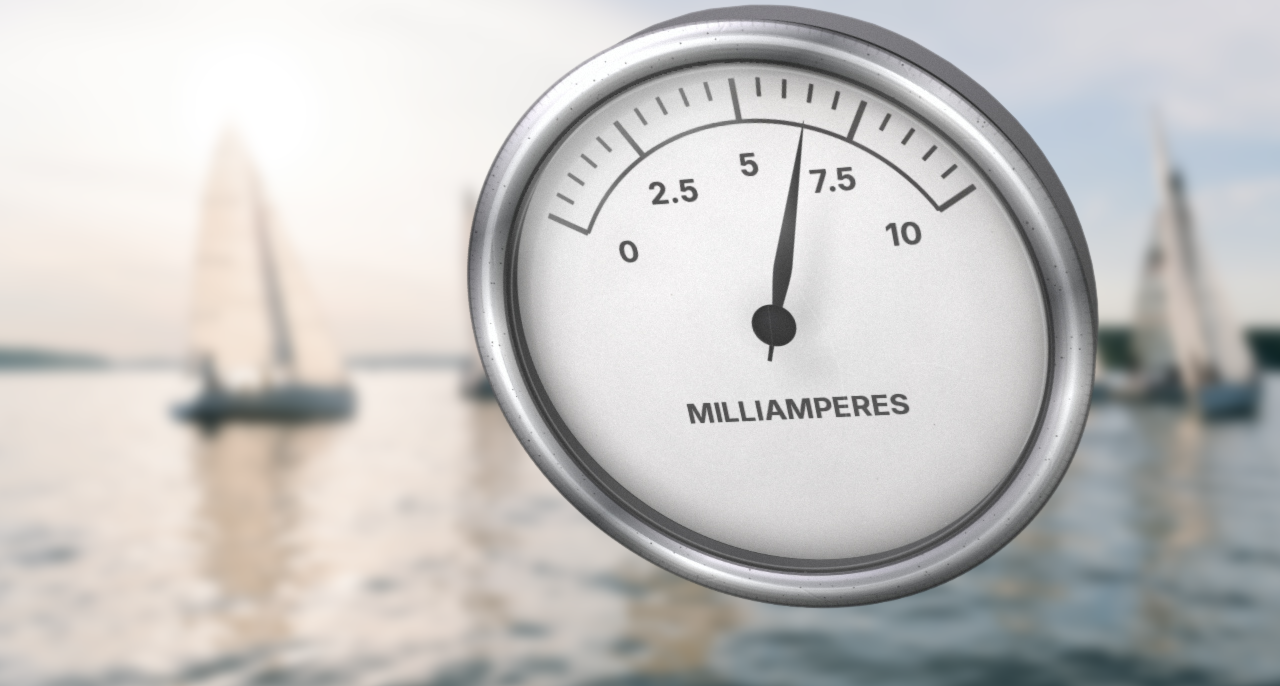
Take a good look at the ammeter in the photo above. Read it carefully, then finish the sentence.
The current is 6.5 mA
